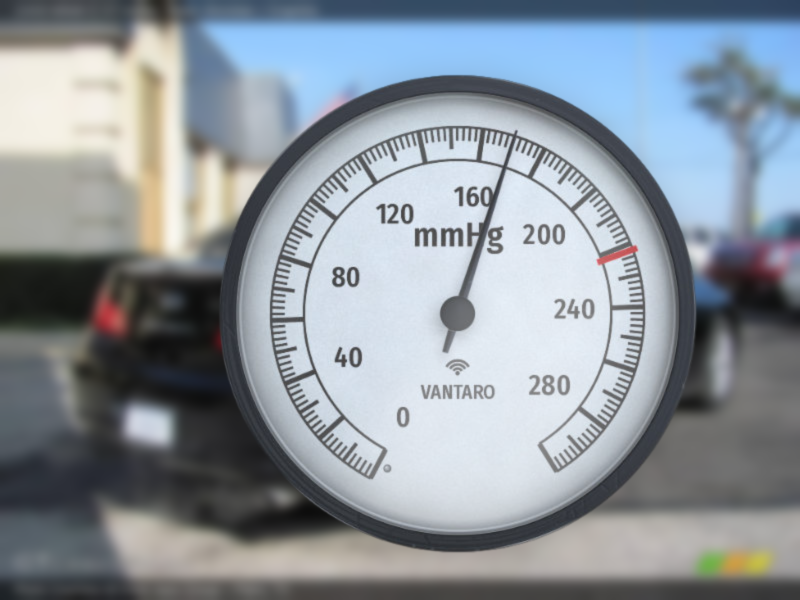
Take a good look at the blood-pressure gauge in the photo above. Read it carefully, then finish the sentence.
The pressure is 170 mmHg
